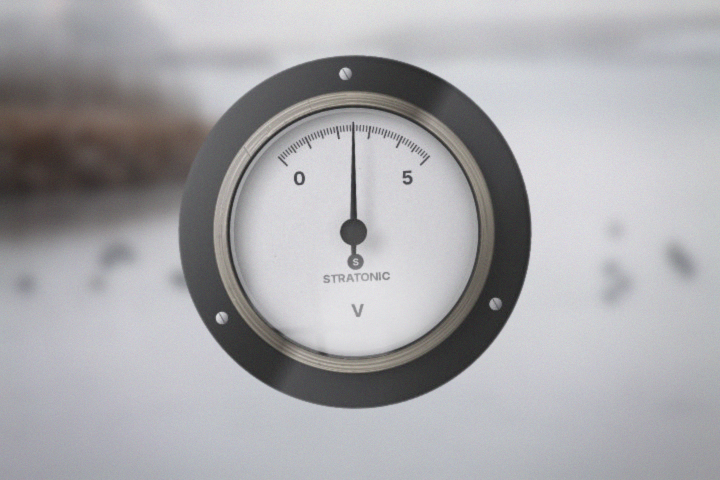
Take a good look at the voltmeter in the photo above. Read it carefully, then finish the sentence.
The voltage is 2.5 V
